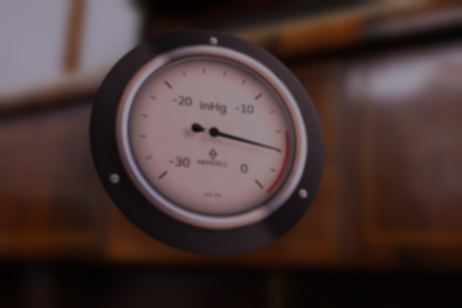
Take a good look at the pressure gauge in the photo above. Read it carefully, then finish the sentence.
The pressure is -4 inHg
